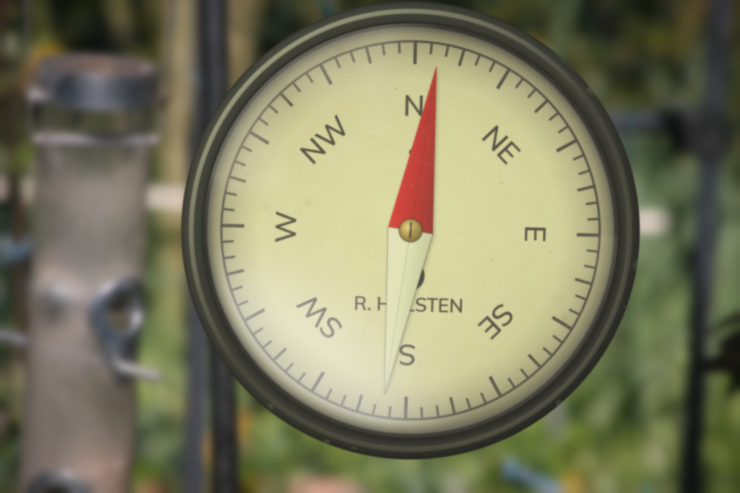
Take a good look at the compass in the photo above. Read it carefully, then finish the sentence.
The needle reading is 7.5 °
